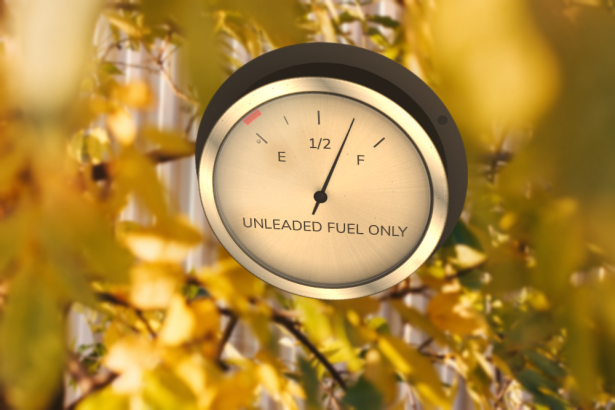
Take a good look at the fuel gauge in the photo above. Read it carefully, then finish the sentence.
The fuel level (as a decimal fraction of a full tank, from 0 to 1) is 0.75
